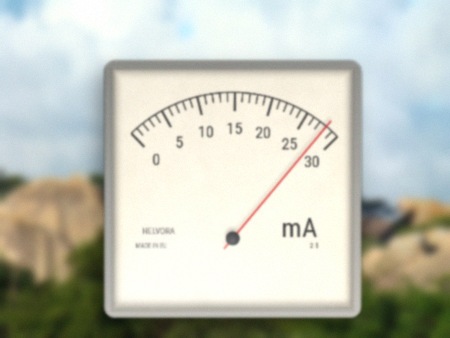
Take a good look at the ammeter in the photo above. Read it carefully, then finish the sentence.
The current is 28 mA
